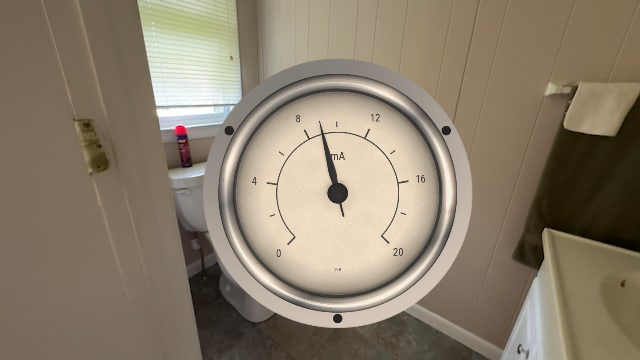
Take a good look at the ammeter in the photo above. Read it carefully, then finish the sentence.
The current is 9 mA
